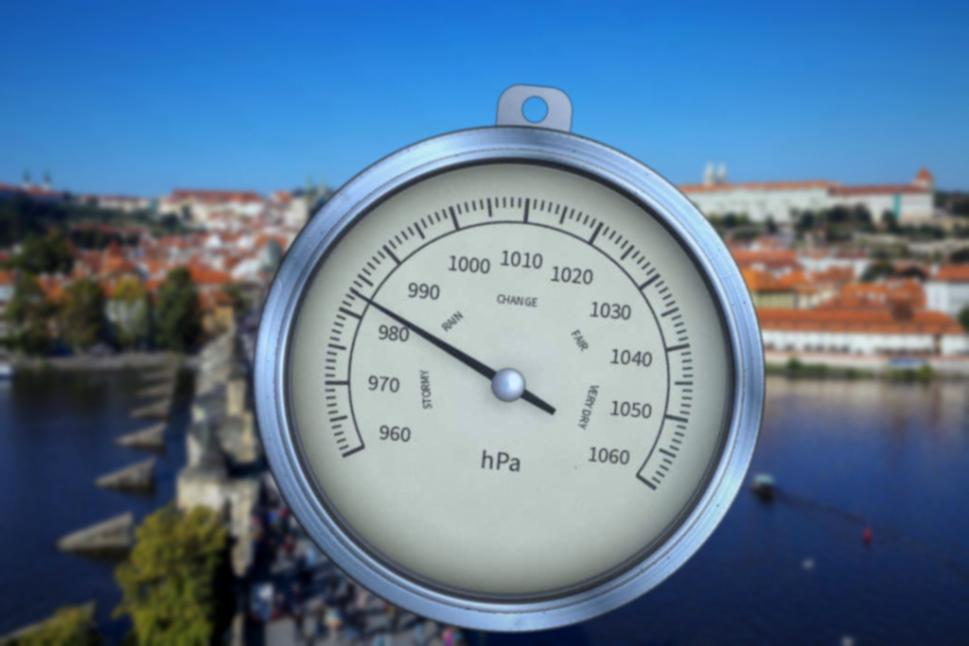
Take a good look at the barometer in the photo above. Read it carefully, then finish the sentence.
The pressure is 983 hPa
